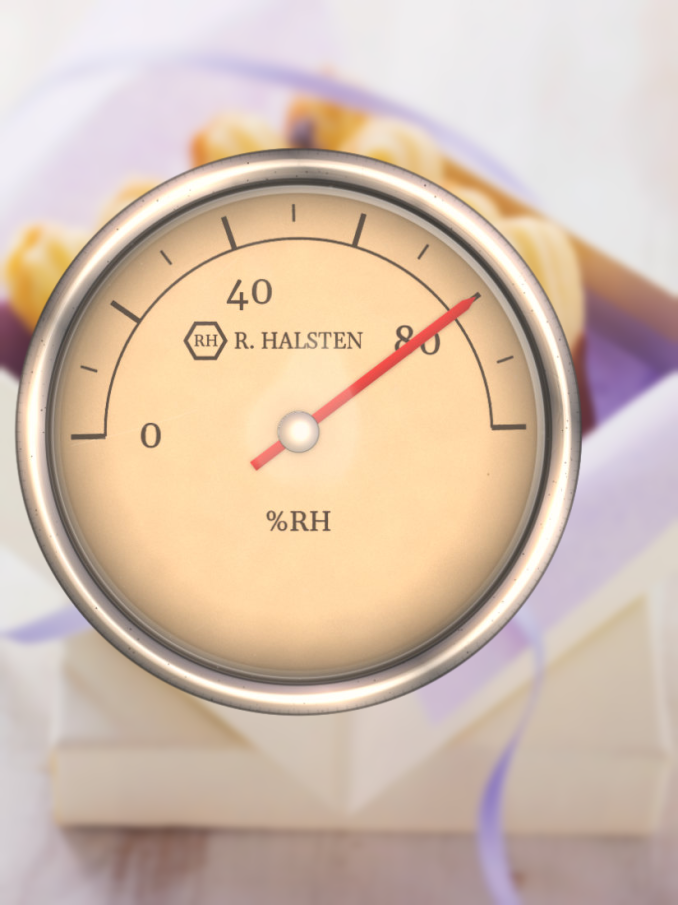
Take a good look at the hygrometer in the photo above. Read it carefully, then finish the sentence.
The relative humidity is 80 %
